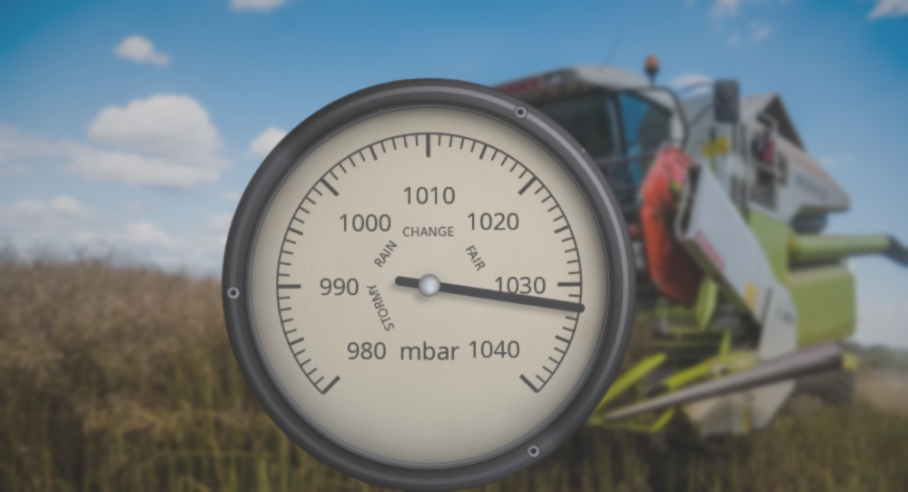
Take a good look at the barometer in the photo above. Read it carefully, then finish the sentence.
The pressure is 1032 mbar
